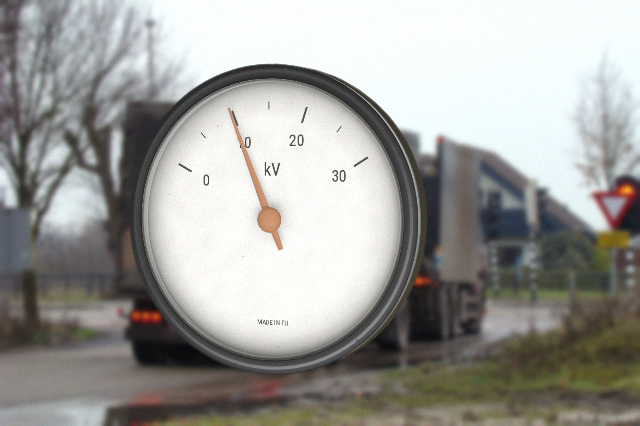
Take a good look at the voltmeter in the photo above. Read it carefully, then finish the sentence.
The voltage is 10 kV
